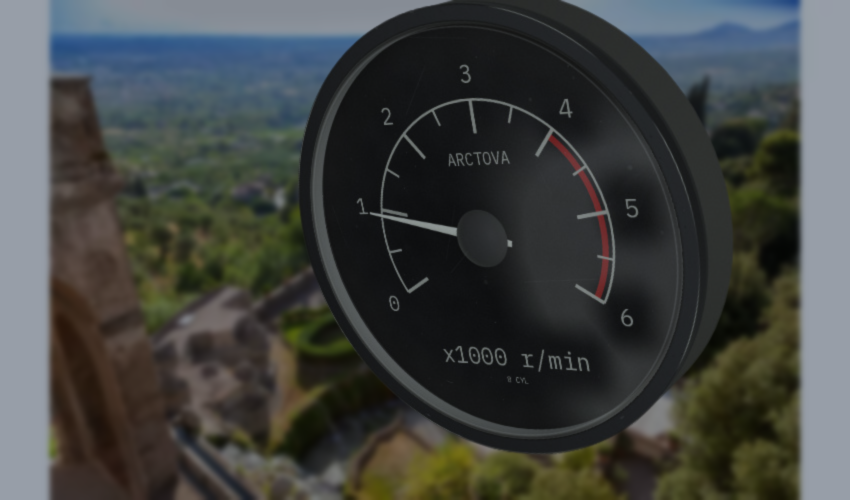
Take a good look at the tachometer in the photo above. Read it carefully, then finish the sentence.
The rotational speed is 1000 rpm
